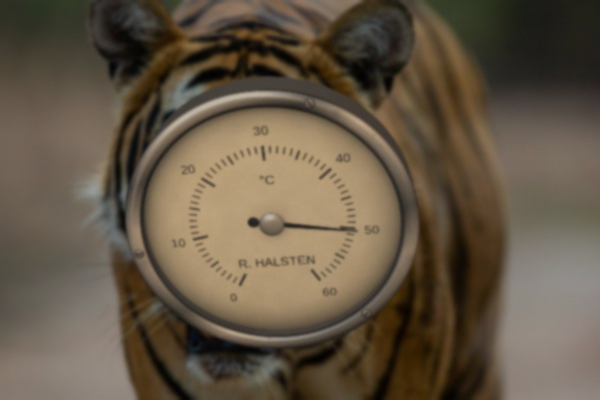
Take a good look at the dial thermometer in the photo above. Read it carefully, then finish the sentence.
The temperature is 50 °C
